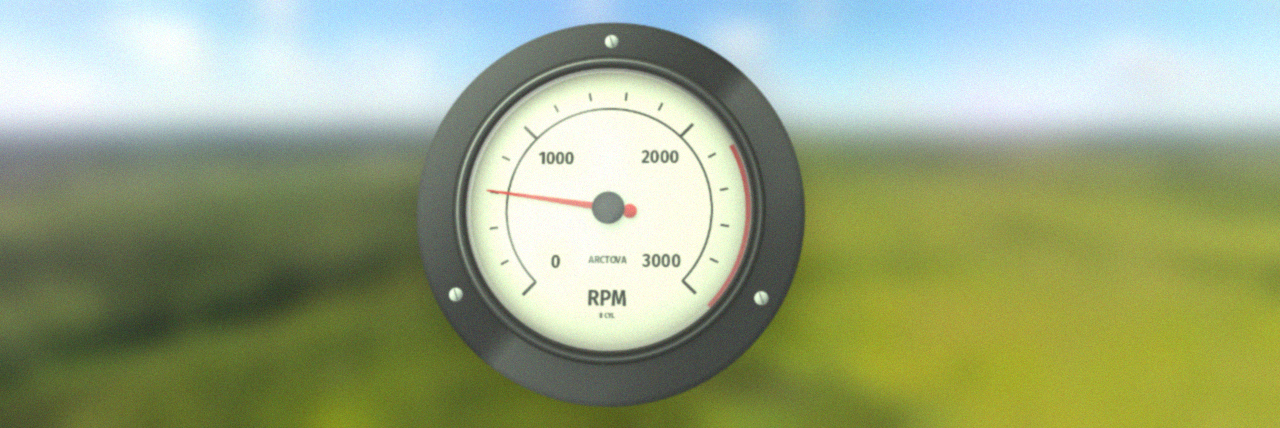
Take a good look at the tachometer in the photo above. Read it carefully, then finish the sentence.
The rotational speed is 600 rpm
